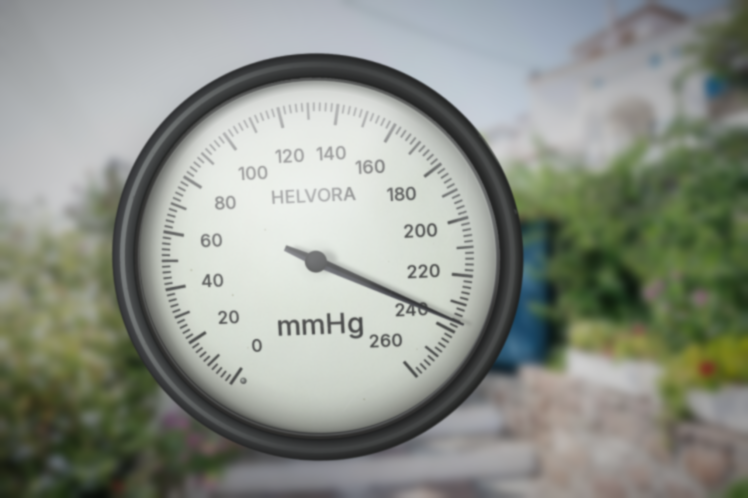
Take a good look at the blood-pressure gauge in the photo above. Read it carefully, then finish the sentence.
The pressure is 236 mmHg
